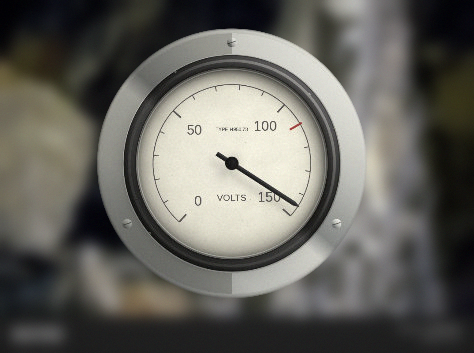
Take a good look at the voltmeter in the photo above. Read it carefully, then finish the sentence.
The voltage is 145 V
